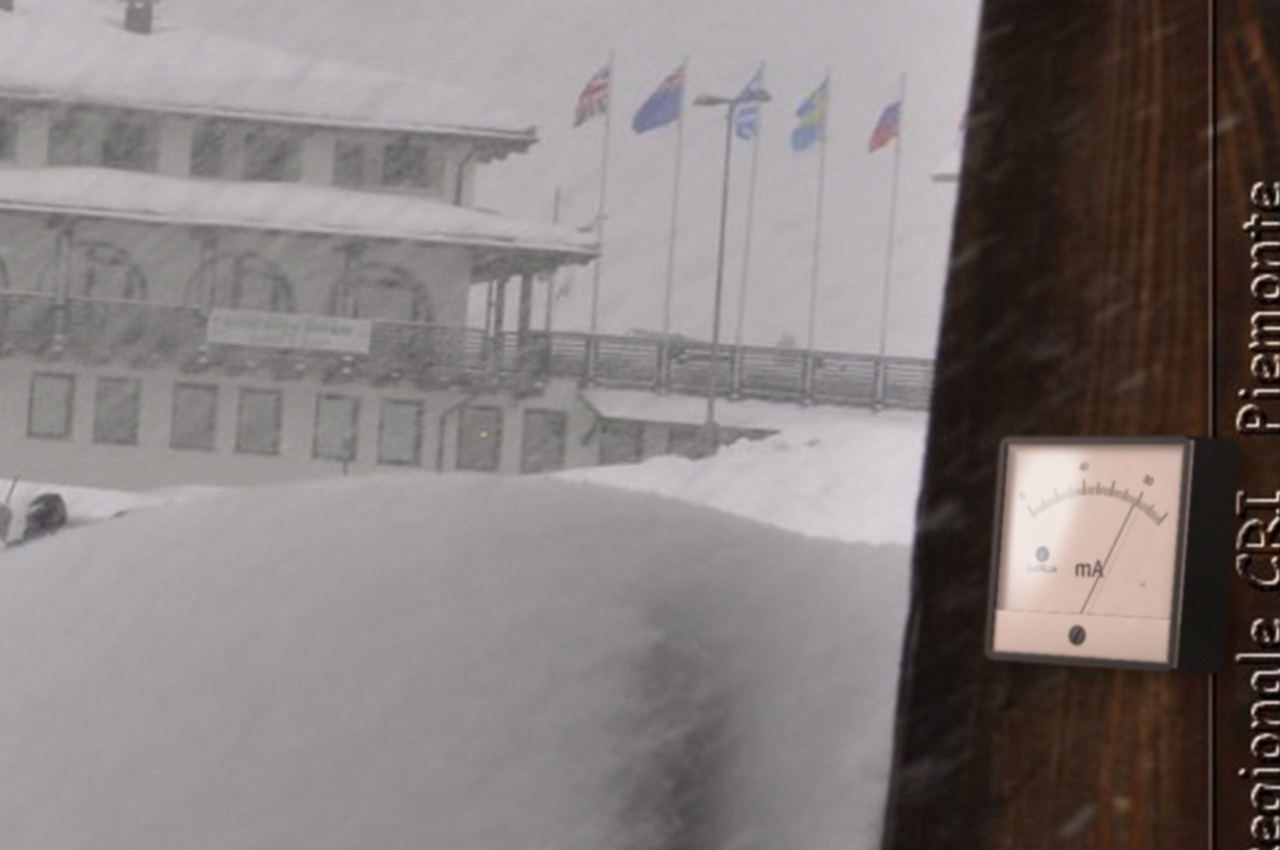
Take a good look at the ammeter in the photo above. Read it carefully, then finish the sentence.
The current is 80 mA
